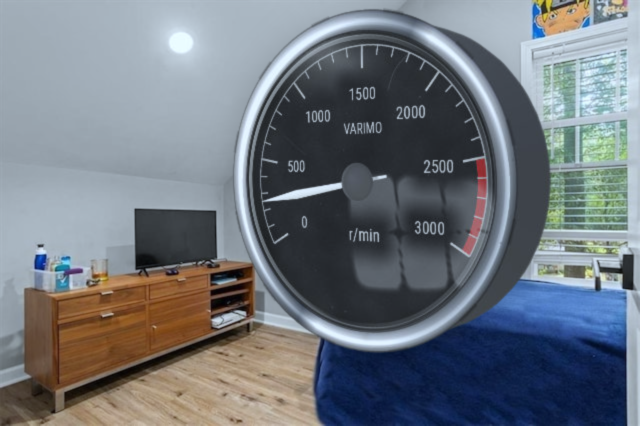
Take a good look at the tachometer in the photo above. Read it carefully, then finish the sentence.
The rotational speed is 250 rpm
